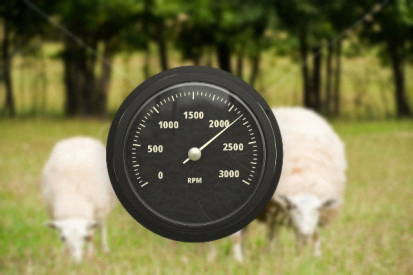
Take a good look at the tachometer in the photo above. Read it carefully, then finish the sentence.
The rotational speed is 2150 rpm
